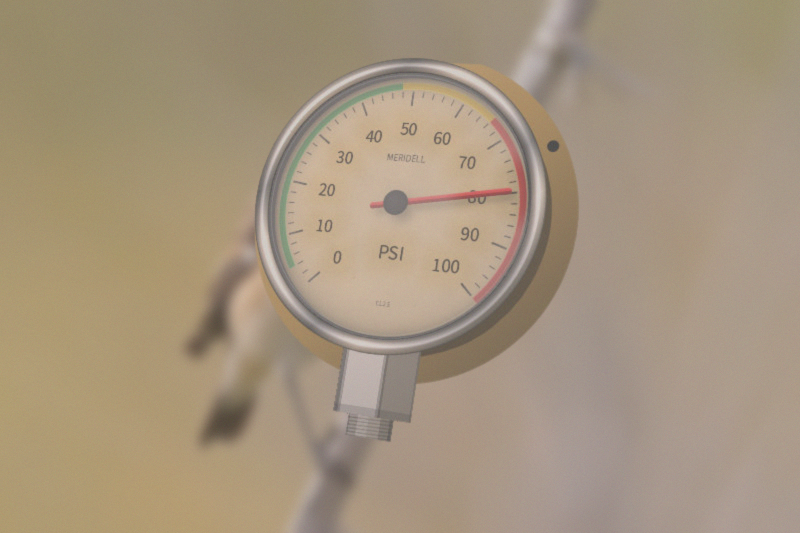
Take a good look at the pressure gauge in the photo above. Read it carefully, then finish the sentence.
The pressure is 80 psi
